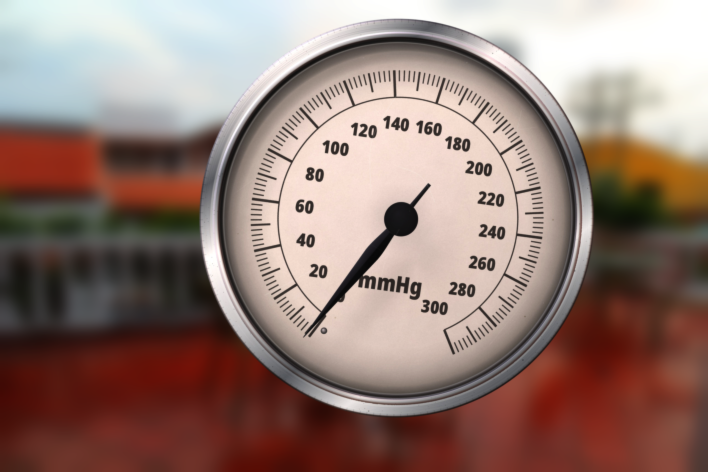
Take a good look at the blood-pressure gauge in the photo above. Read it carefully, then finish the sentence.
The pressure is 2 mmHg
